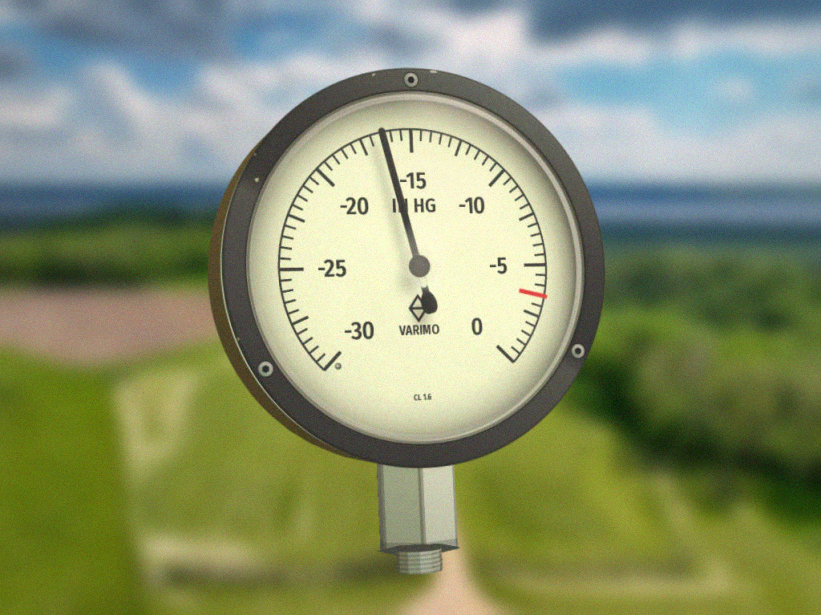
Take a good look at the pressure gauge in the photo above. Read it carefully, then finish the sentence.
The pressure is -16.5 inHg
